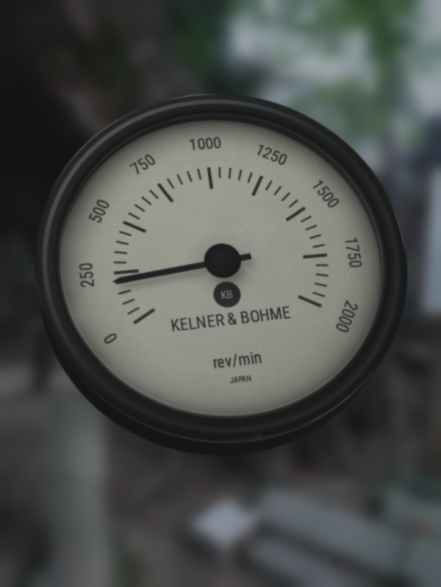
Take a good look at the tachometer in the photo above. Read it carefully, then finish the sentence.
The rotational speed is 200 rpm
